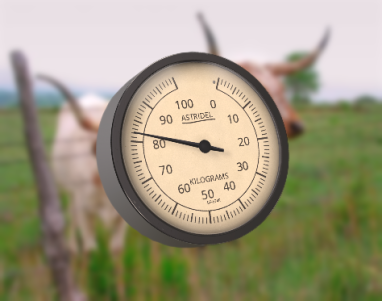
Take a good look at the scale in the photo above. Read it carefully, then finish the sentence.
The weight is 82 kg
